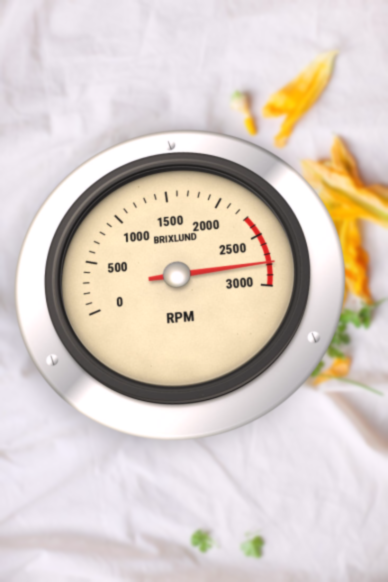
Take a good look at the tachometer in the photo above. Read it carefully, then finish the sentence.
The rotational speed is 2800 rpm
